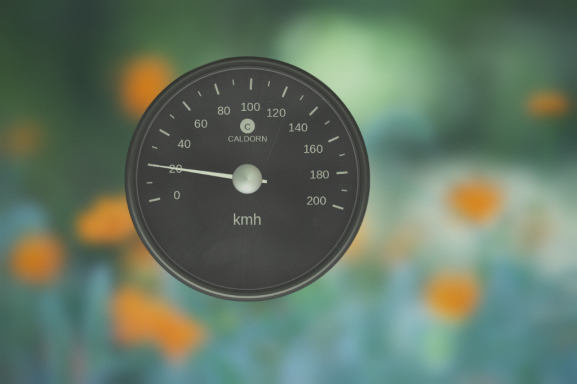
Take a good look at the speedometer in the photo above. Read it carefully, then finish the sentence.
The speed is 20 km/h
